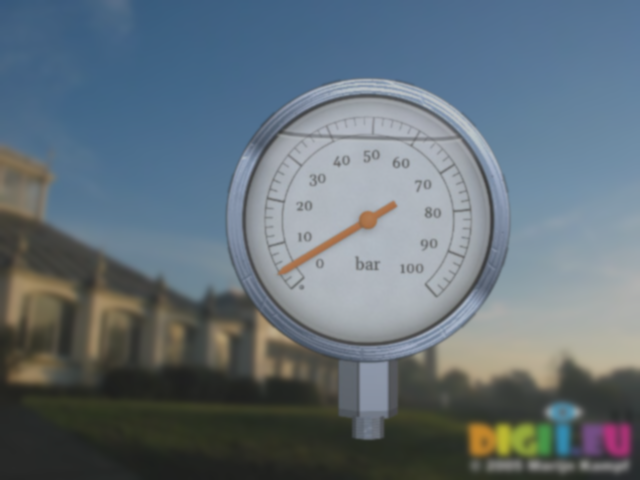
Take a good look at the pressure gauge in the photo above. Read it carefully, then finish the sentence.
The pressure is 4 bar
